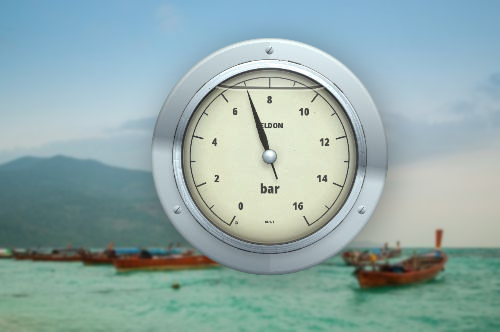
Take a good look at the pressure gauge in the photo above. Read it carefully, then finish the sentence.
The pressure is 7 bar
